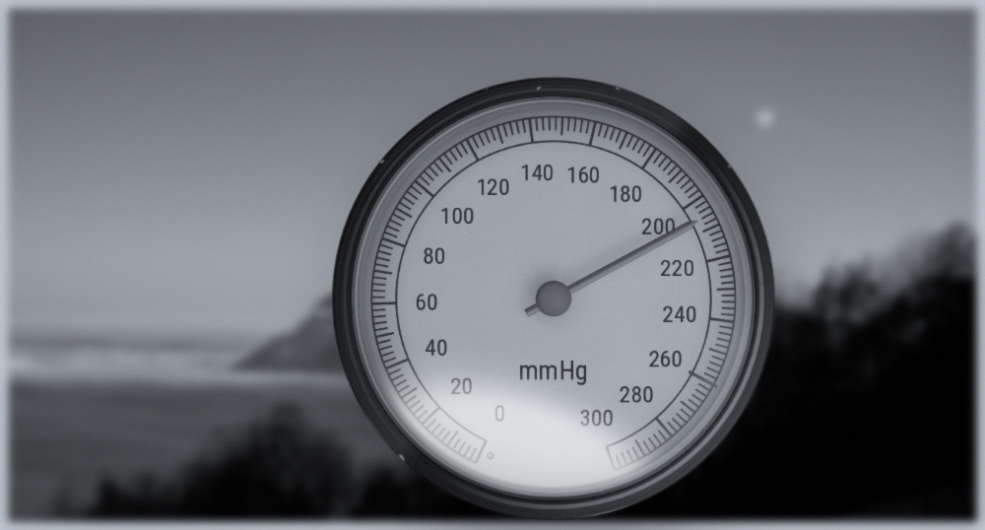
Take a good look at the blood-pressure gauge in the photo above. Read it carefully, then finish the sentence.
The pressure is 206 mmHg
